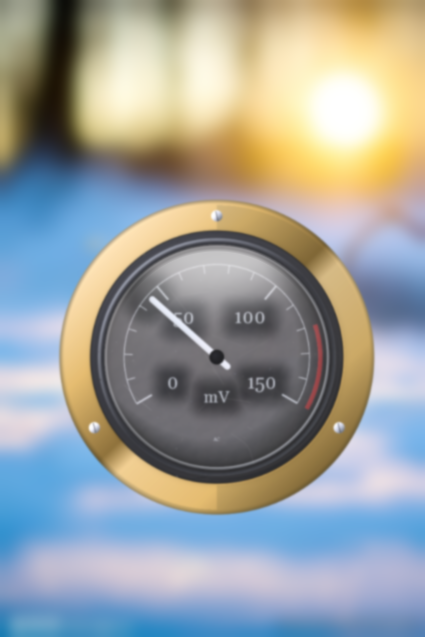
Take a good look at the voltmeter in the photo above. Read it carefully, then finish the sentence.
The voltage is 45 mV
